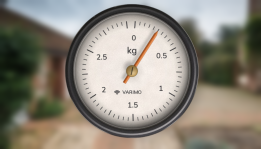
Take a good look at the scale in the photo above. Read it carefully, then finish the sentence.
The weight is 0.25 kg
